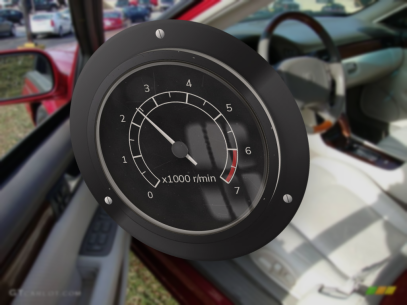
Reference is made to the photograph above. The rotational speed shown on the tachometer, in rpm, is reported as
2500 rpm
